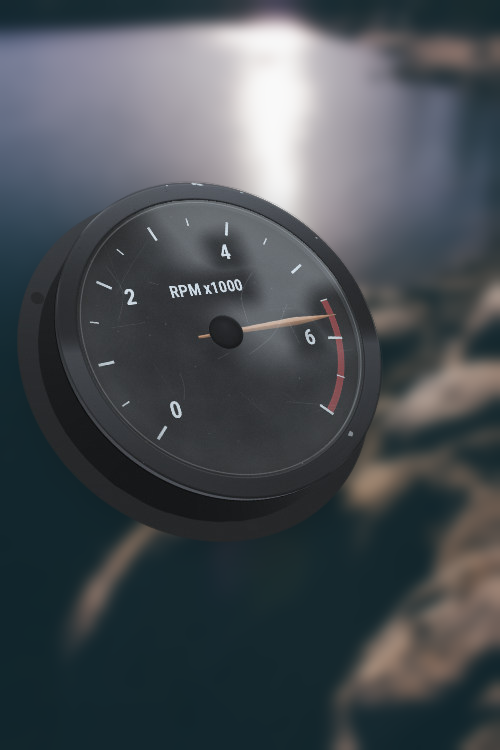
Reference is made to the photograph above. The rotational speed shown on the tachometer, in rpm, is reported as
5750 rpm
